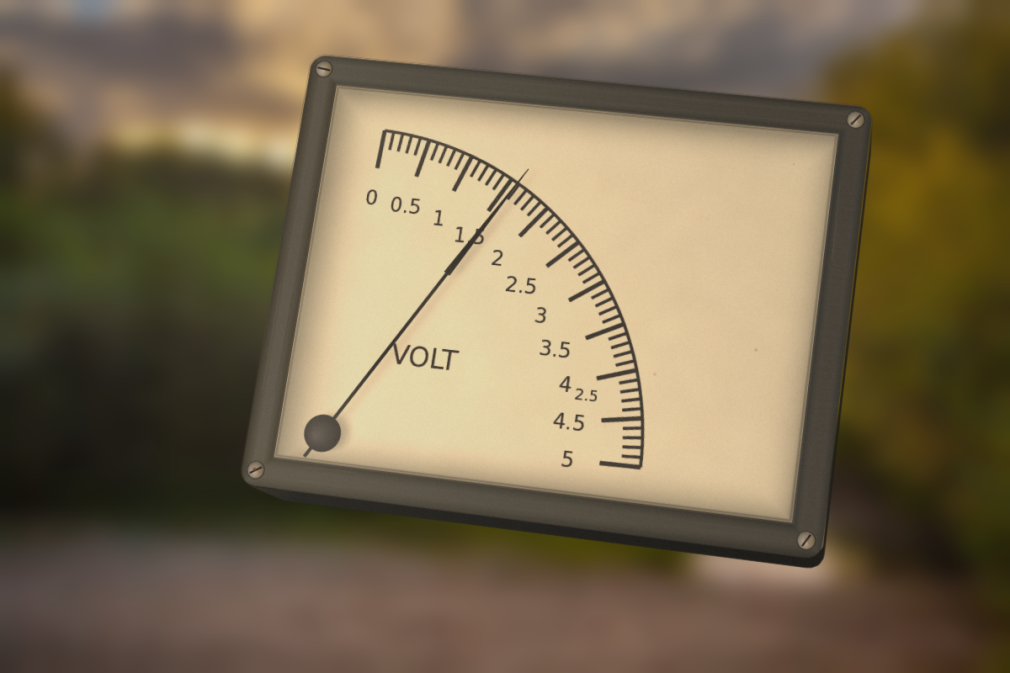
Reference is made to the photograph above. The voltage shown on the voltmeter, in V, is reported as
1.6 V
